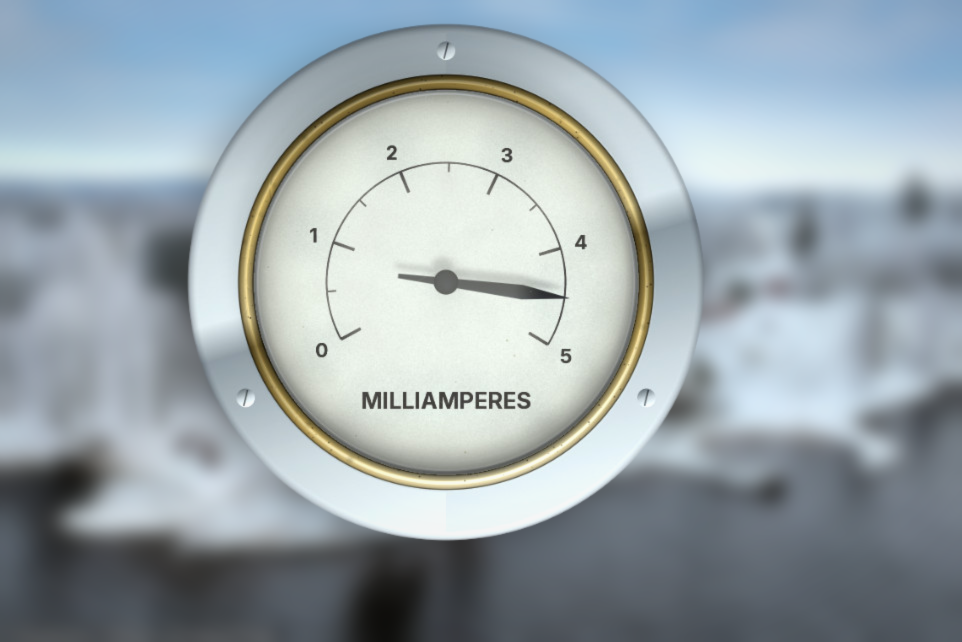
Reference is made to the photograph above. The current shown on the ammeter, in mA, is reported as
4.5 mA
